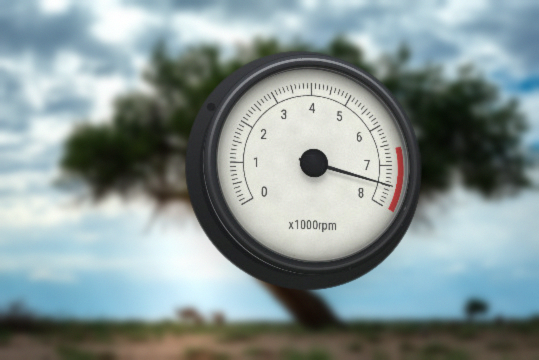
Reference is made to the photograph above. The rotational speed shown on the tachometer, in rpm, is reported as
7500 rpm
